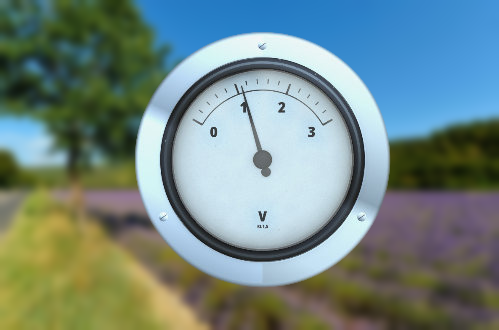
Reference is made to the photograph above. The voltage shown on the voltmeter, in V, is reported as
1.1 V
